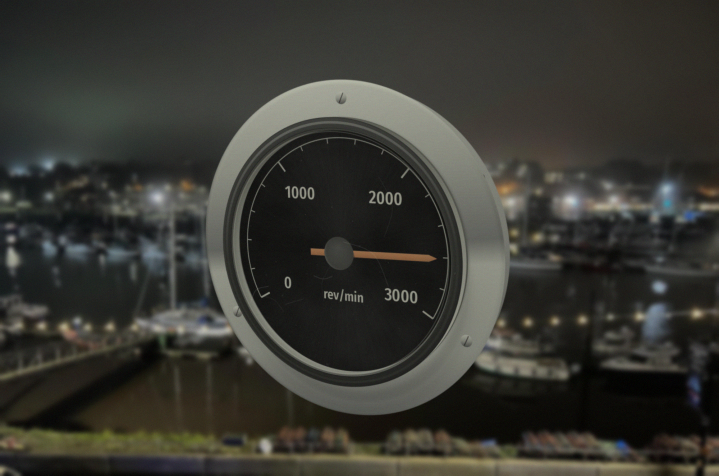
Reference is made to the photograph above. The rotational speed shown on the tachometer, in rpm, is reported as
2600 rpm
